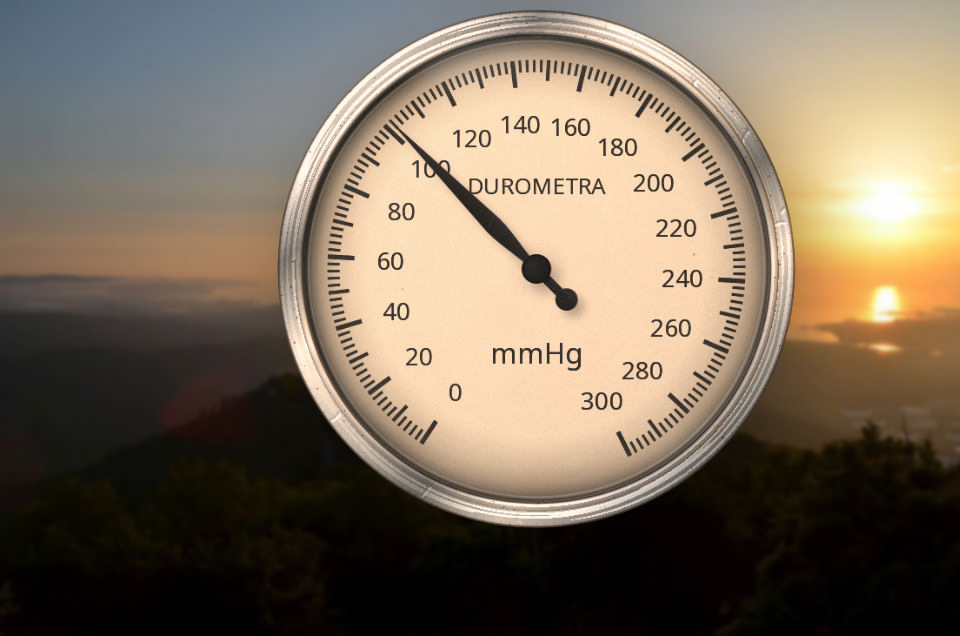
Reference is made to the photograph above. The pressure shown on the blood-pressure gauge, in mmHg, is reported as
102 mmHg
